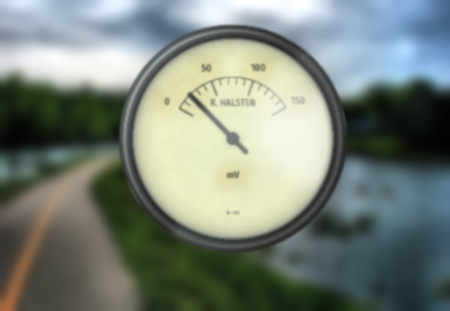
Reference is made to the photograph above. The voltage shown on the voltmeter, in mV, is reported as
20 mV
